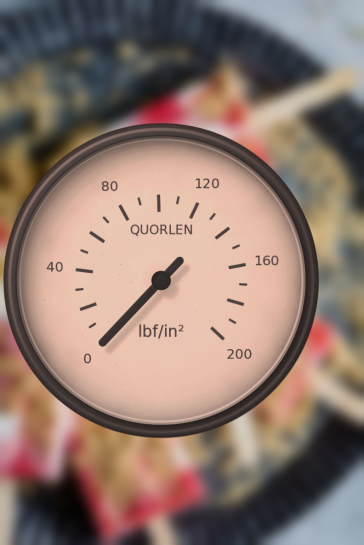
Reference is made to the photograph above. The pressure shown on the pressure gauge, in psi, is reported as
0 psi
